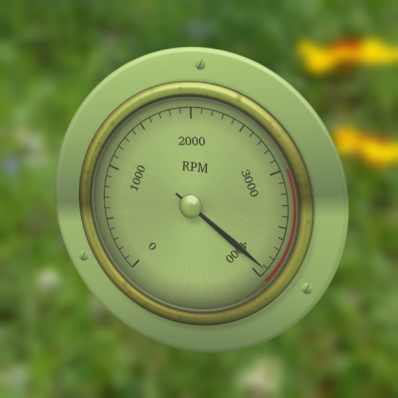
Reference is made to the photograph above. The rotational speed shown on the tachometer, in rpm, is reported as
3900 rpm
